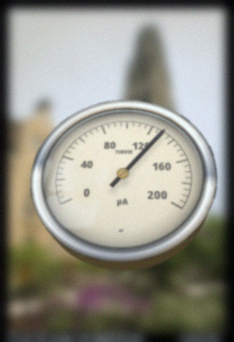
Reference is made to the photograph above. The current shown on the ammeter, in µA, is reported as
130 µA
